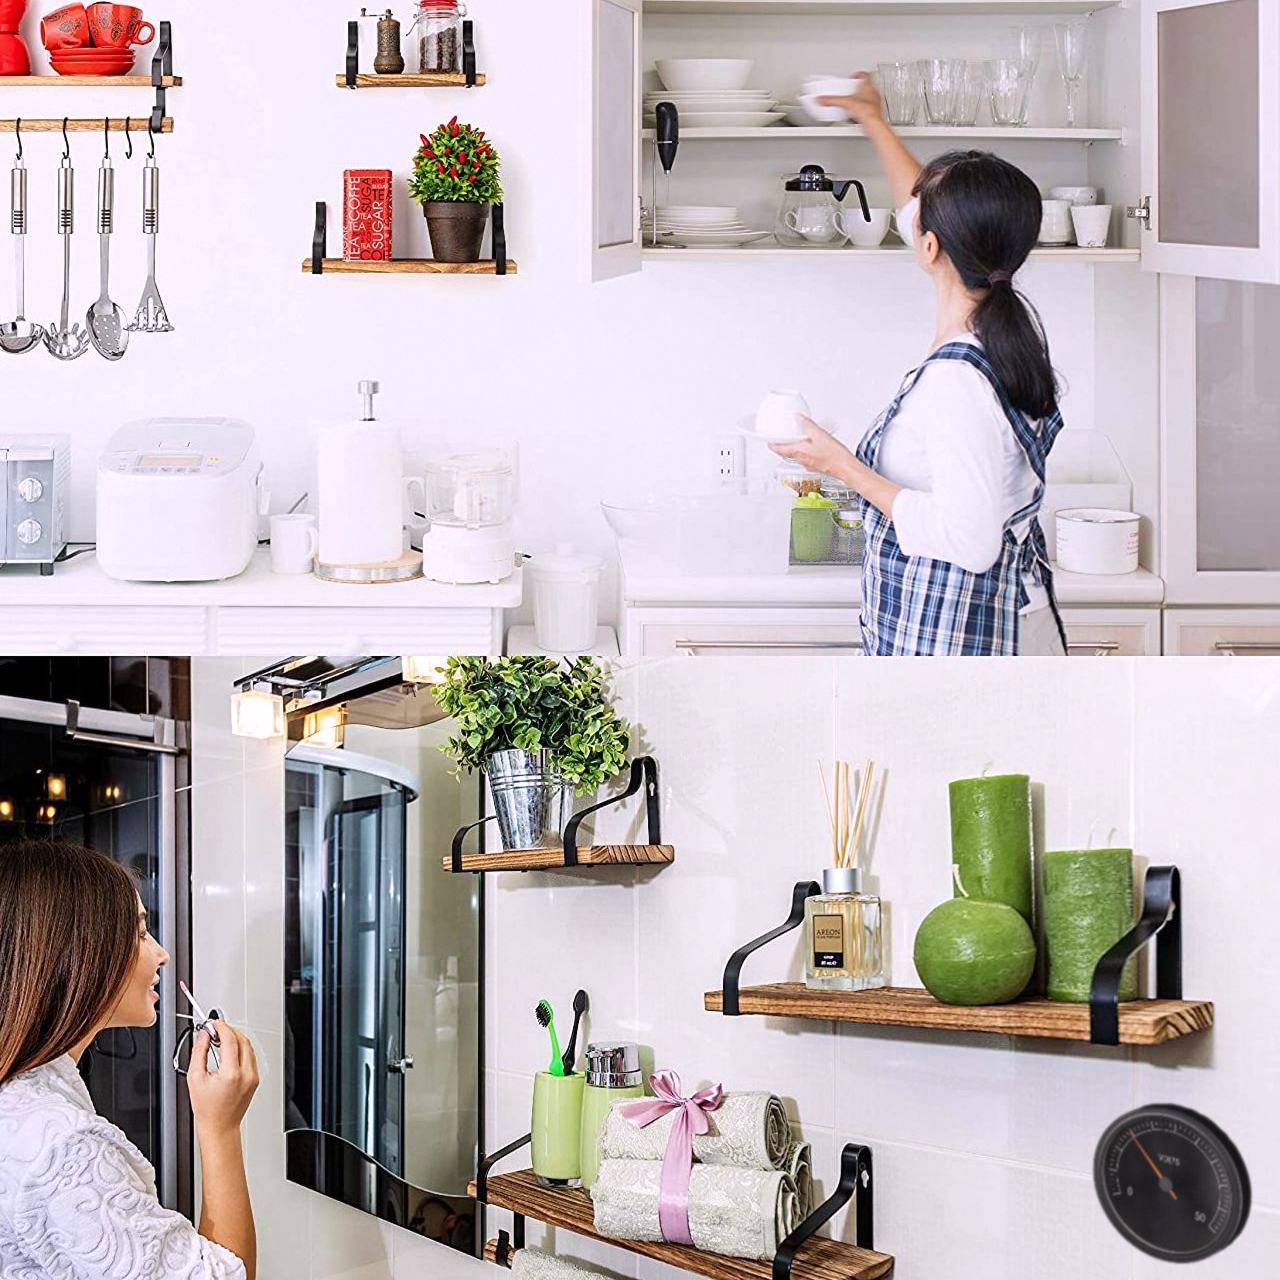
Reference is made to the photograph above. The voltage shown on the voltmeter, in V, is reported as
15 V
